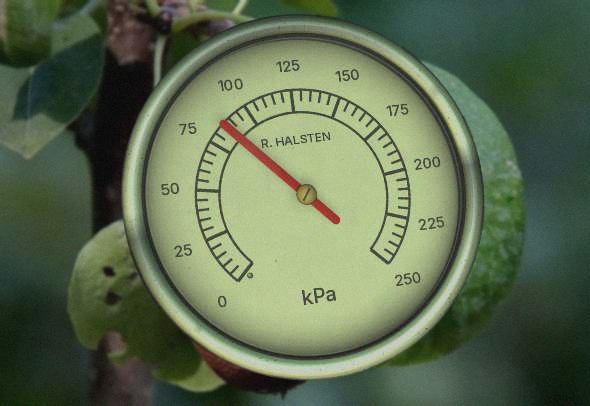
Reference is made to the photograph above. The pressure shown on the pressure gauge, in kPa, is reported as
85 kPa
